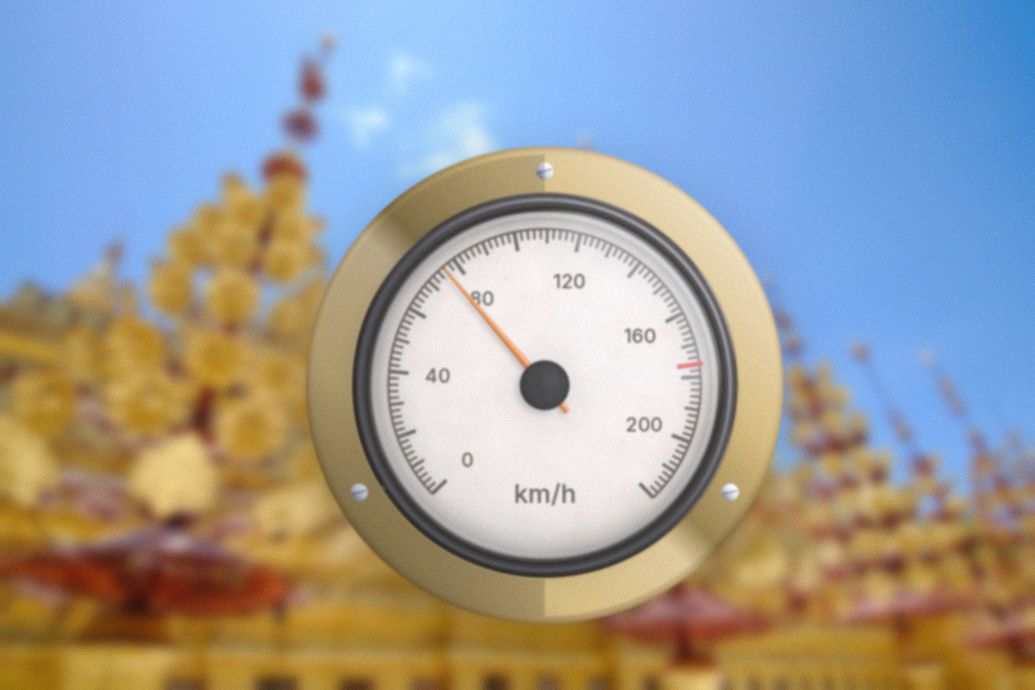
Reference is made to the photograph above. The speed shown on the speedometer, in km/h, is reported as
76 km/h
